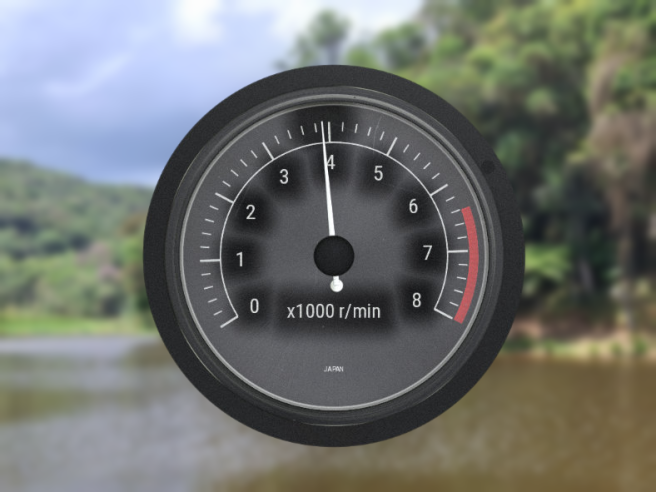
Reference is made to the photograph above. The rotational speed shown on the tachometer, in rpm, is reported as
3900 rpm
